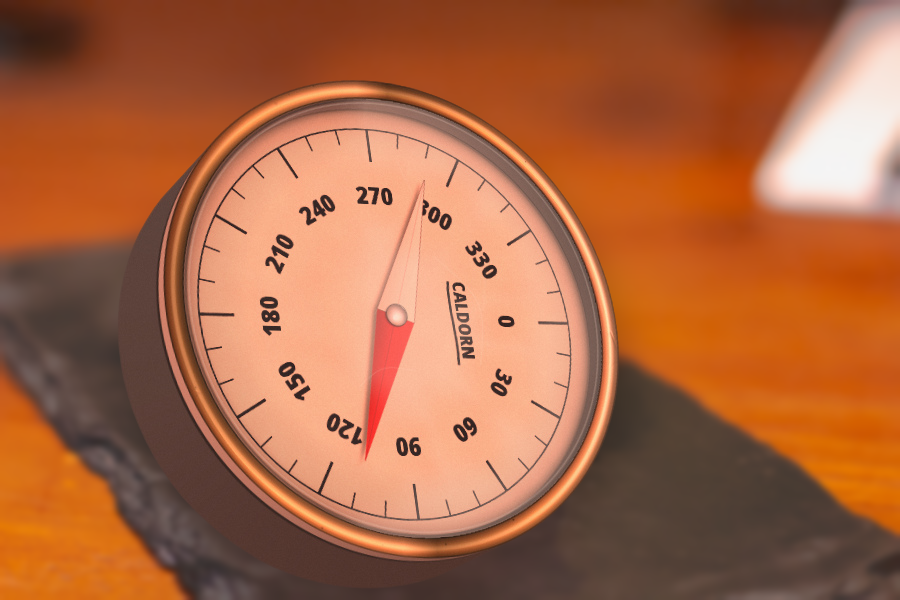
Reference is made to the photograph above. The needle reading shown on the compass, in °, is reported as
110 °
